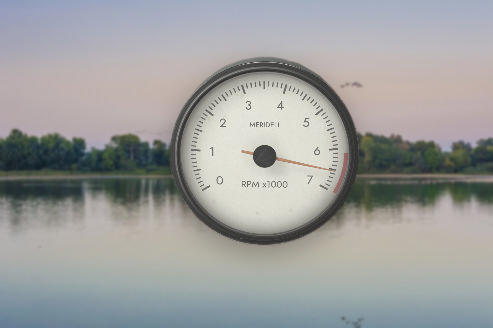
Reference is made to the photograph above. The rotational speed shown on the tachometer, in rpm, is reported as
6500 rpm
